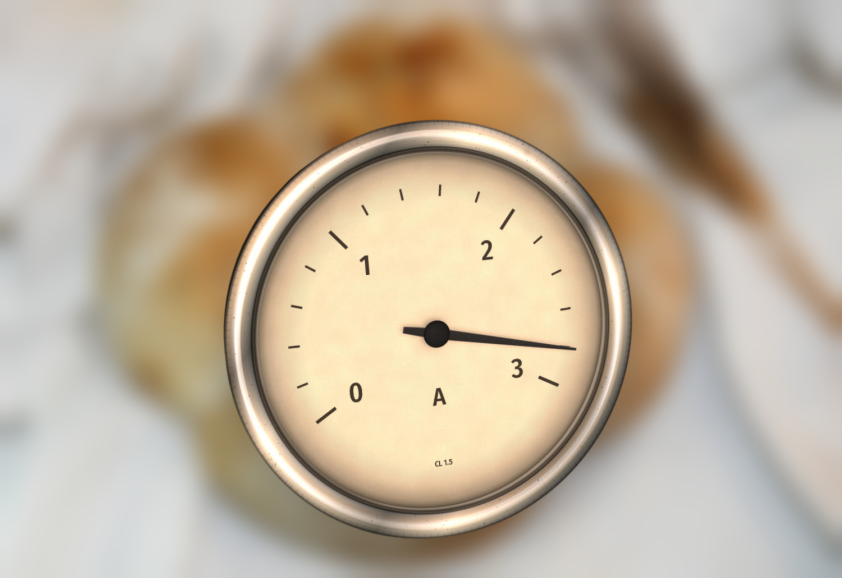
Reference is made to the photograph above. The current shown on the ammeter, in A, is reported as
2.8 A
